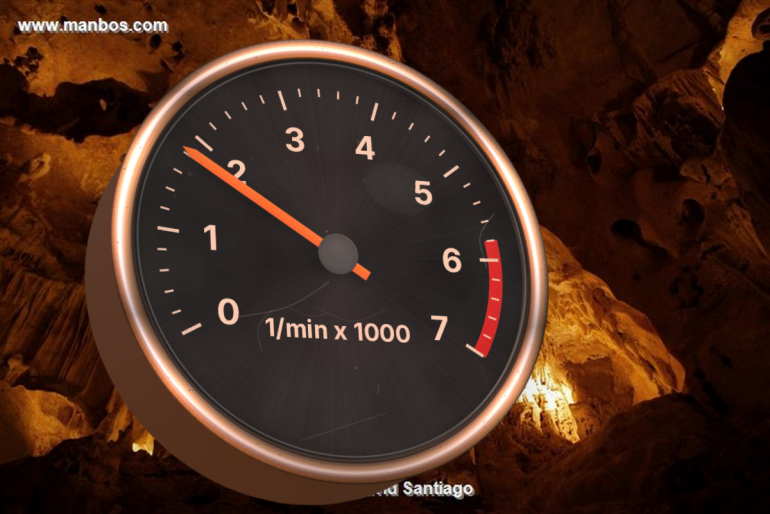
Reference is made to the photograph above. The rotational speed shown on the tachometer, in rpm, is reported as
1800 rpm
